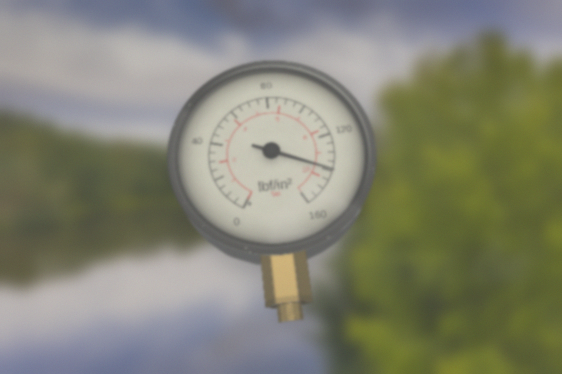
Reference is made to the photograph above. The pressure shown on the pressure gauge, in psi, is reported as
140 psi
